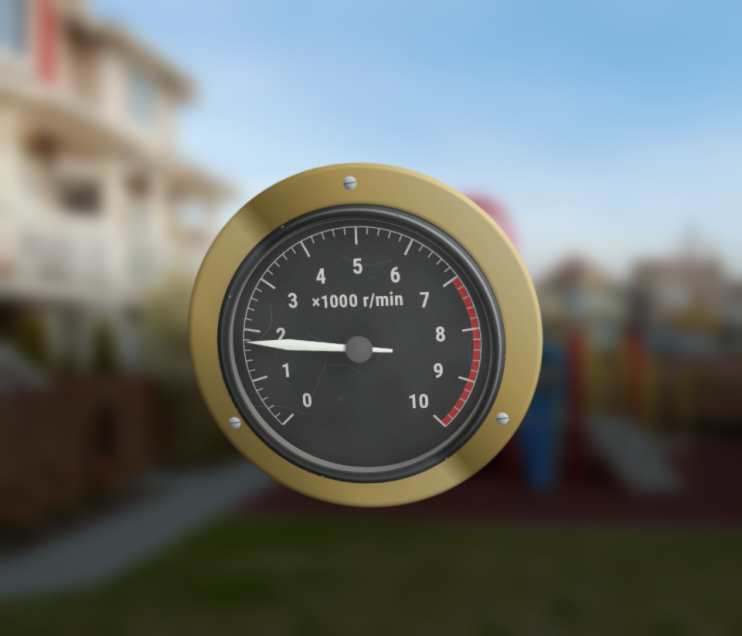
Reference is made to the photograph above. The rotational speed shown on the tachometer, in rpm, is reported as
1800 rpm
